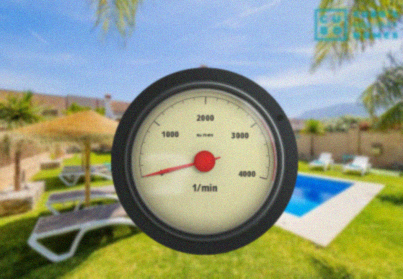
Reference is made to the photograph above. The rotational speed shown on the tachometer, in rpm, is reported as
0 rpm
